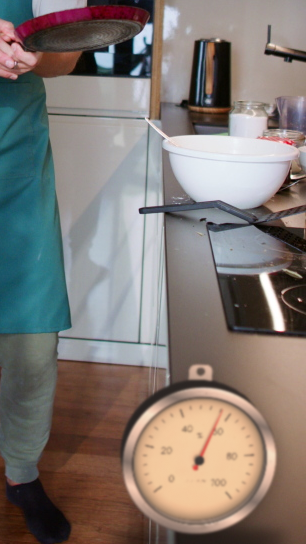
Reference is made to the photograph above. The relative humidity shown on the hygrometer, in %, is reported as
56 %
